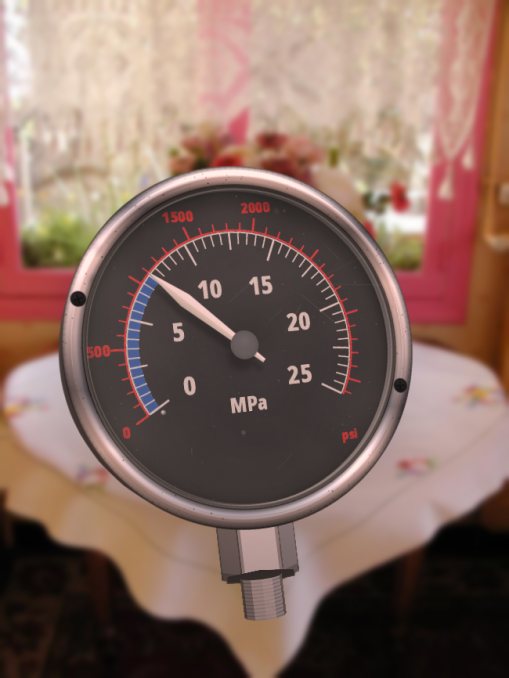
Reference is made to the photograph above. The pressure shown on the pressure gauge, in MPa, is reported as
7.5 MPa
